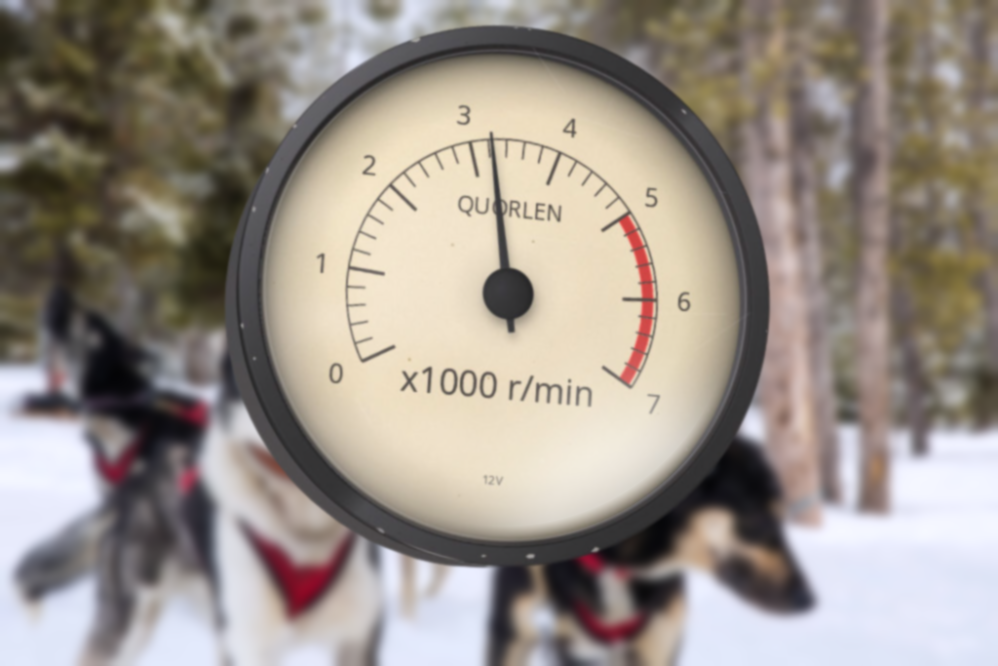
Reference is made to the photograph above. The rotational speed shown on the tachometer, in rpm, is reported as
3200 rpm
